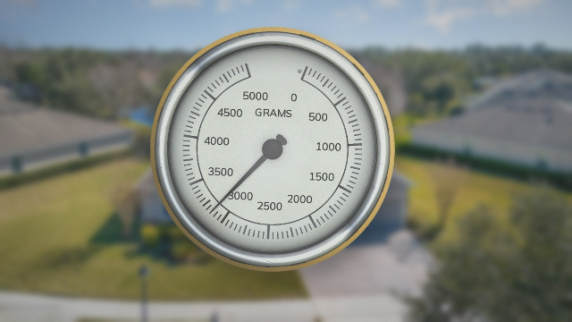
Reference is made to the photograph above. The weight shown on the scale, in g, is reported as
3150 g
